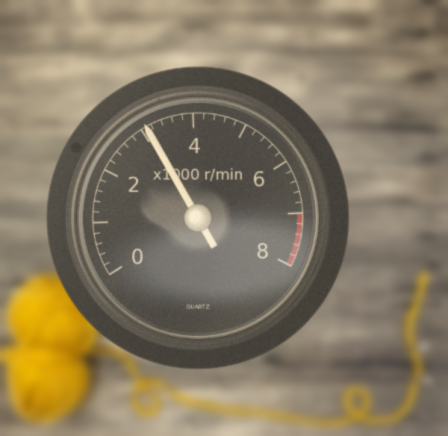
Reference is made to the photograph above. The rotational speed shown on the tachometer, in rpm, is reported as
3100 rpm
